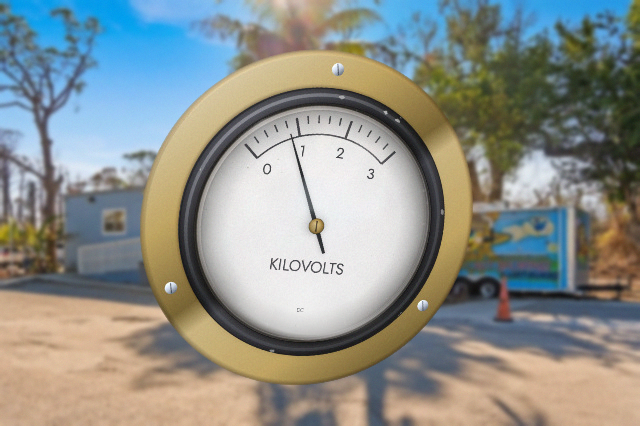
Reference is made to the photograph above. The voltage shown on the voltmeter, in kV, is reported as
0.8 kV
